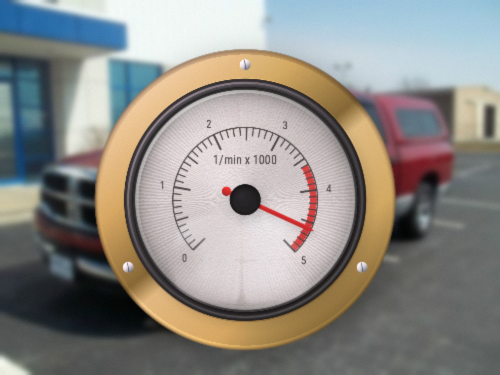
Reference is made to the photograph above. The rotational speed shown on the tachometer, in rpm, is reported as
4600 rpm
